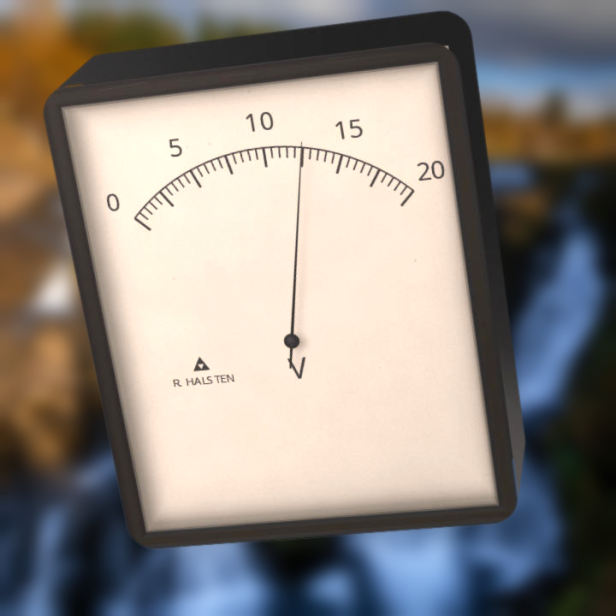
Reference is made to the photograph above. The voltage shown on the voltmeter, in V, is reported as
12.5 V
